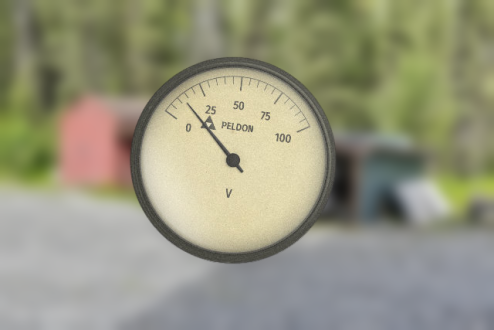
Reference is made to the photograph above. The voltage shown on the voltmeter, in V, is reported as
12.5 V
